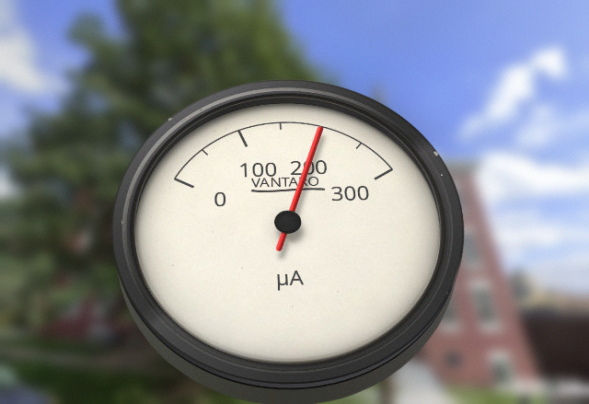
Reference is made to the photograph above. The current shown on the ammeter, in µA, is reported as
200 µA
